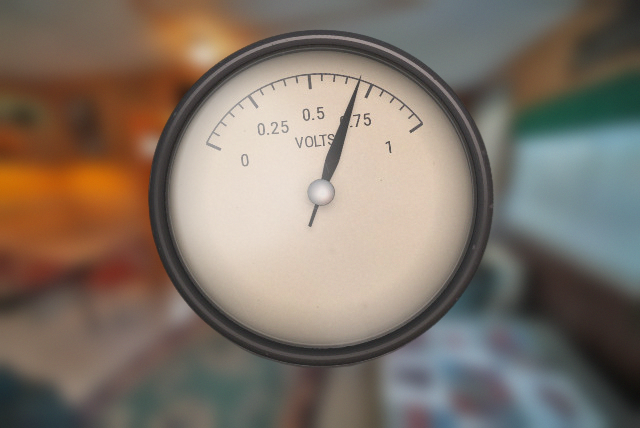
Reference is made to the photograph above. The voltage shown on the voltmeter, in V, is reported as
0.7 V
